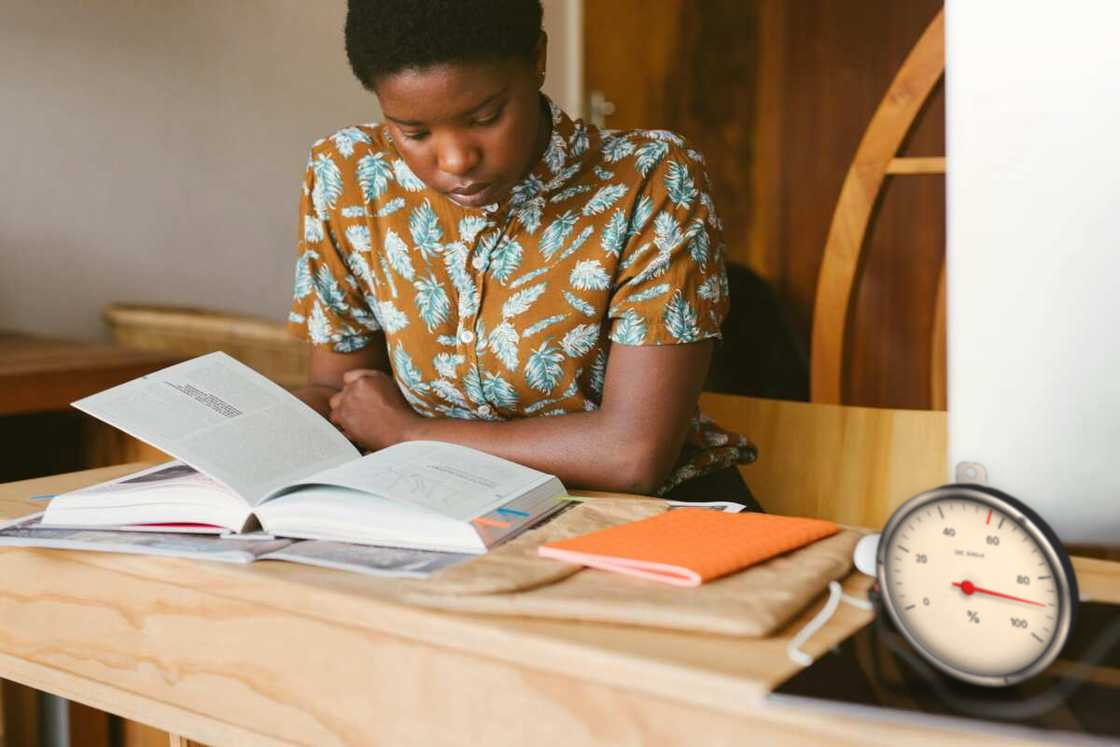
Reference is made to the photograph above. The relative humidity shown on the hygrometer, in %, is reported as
88 %
